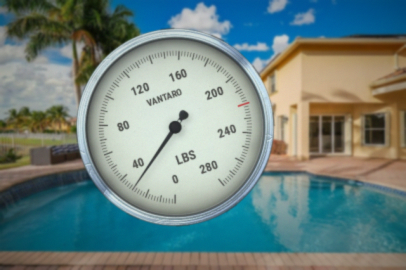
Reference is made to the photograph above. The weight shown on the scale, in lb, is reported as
30 lb
